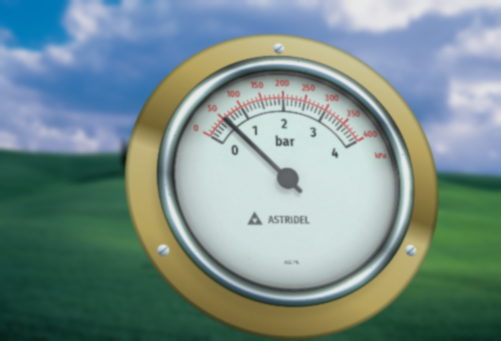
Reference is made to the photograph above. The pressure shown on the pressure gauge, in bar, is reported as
0.5 bar
